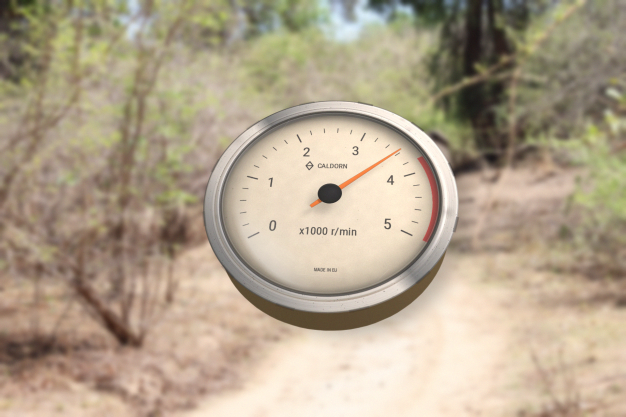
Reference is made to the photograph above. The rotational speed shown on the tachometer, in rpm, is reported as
3600 rpm
